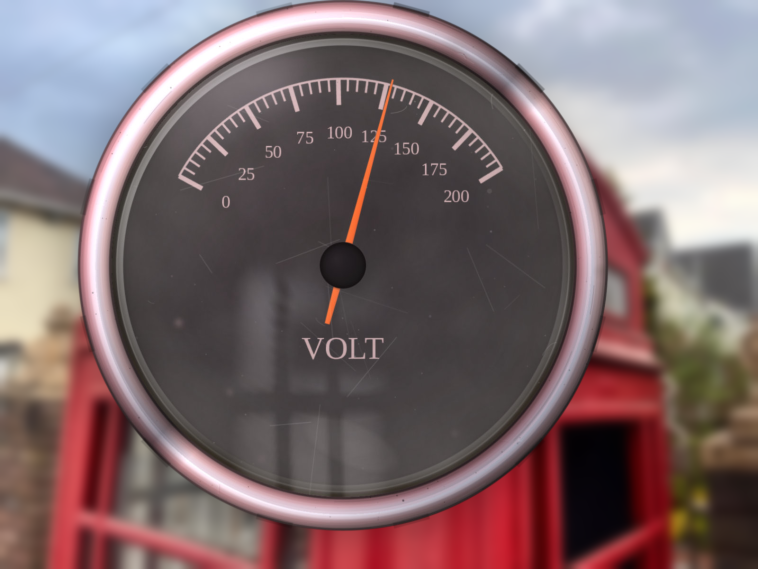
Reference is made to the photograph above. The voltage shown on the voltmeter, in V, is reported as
127.5 V
